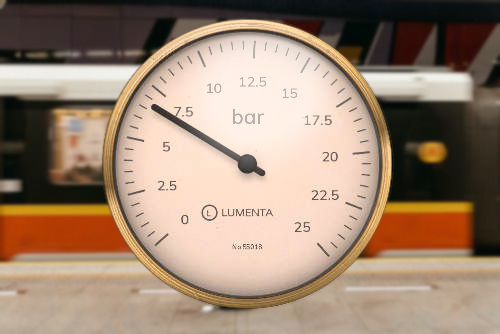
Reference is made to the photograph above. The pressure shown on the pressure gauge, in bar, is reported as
6.75 bar
